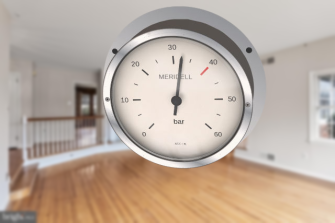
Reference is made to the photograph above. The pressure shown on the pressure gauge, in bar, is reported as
32.5 bar
